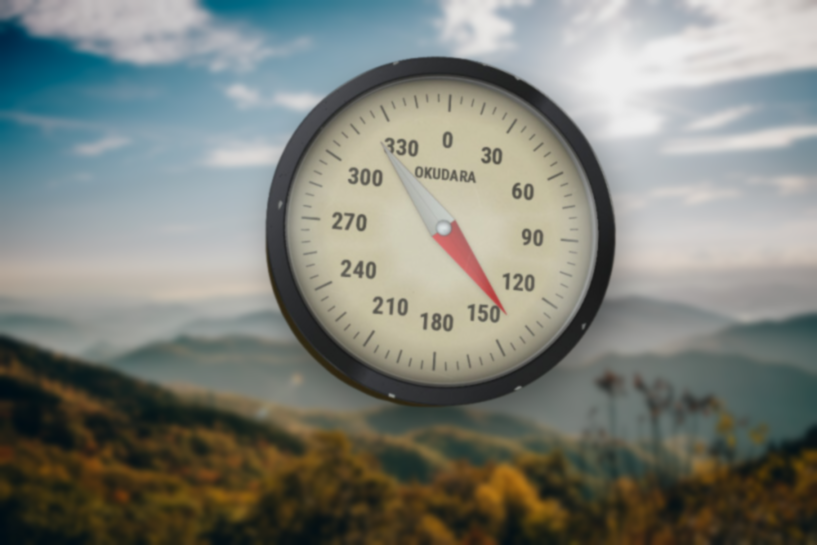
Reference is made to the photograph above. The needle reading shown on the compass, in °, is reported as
140 °
